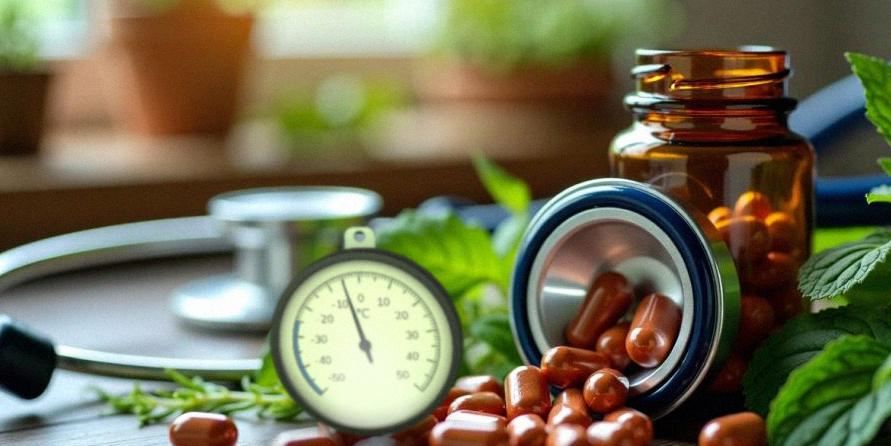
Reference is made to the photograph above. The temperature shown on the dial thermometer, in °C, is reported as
-5 °C
